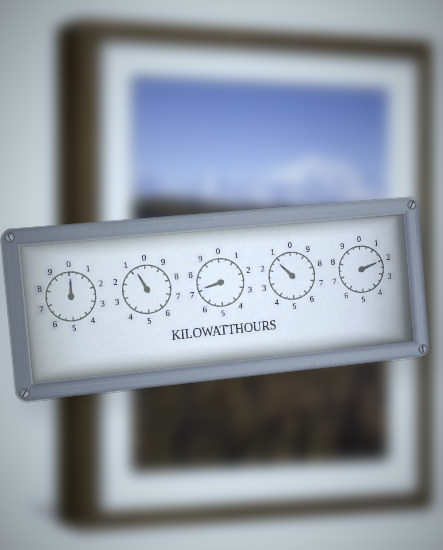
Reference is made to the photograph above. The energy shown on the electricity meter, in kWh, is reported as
712 kWh
